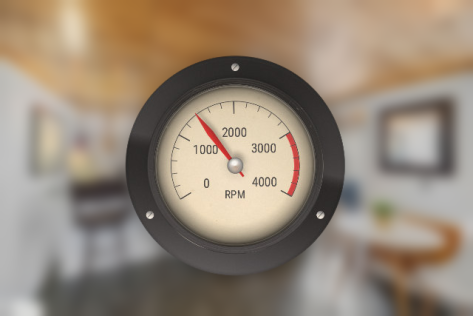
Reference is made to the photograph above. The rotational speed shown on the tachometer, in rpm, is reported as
1400 rpm
